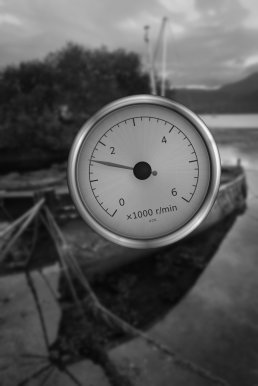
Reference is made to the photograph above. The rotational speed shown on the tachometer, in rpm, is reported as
1500 rpm
